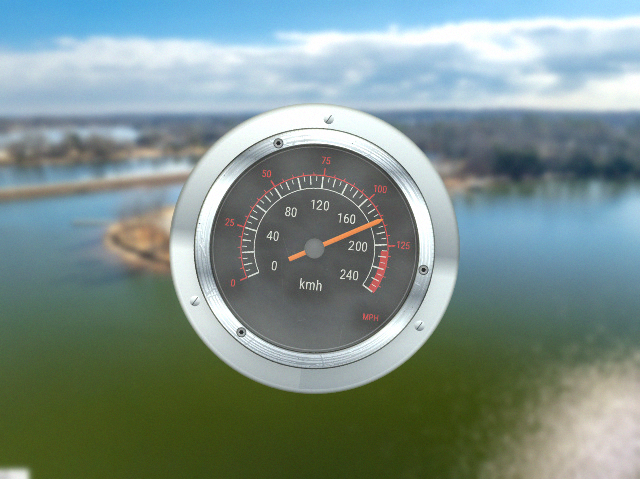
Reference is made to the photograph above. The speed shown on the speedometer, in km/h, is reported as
180 km/h
